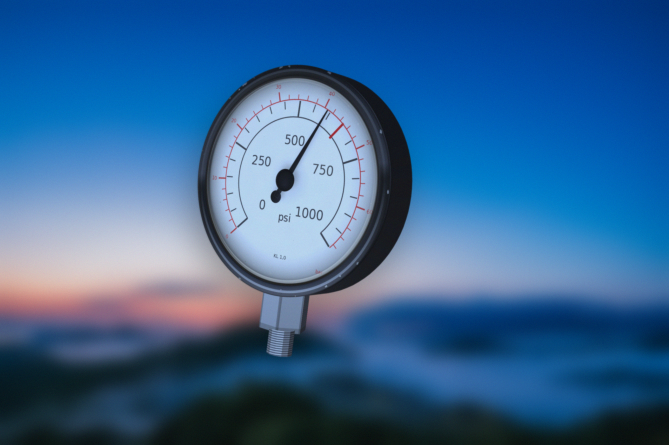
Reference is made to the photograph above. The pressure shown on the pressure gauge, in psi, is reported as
600 psi
